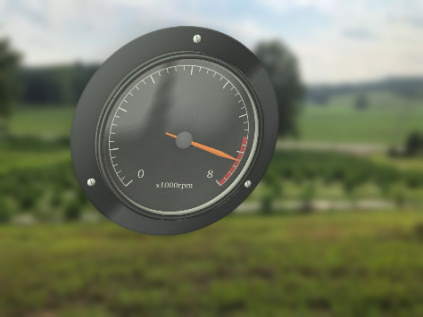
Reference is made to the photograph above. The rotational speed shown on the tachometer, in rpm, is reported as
7200 rpm
